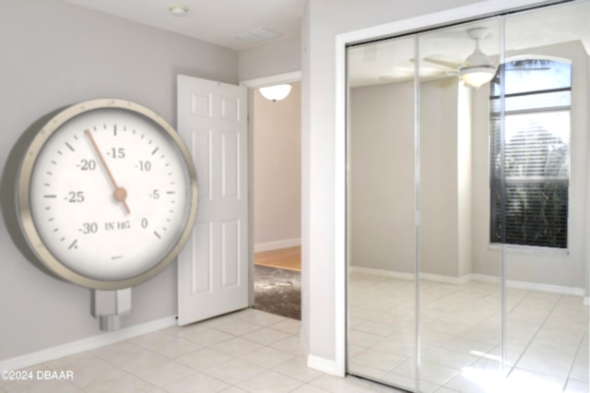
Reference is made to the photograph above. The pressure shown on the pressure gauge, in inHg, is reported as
-18 inHg
